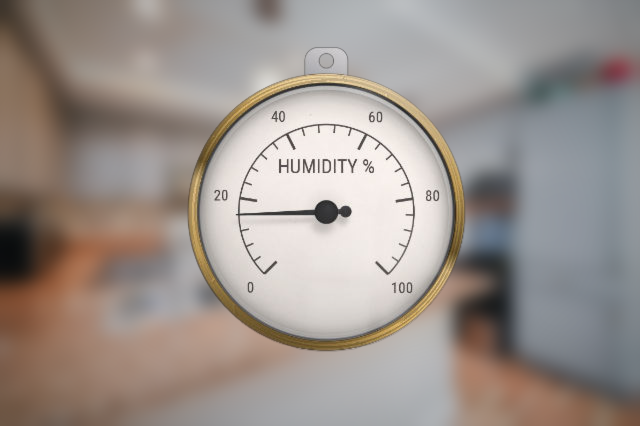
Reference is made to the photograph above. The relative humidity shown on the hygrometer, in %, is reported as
16 %
